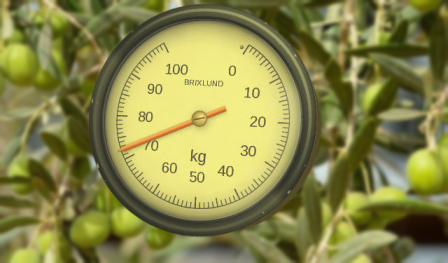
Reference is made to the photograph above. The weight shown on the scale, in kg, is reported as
72 kg
